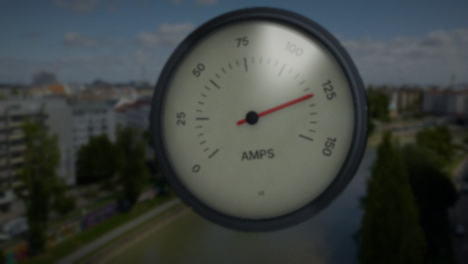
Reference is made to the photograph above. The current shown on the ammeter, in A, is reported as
125 A
